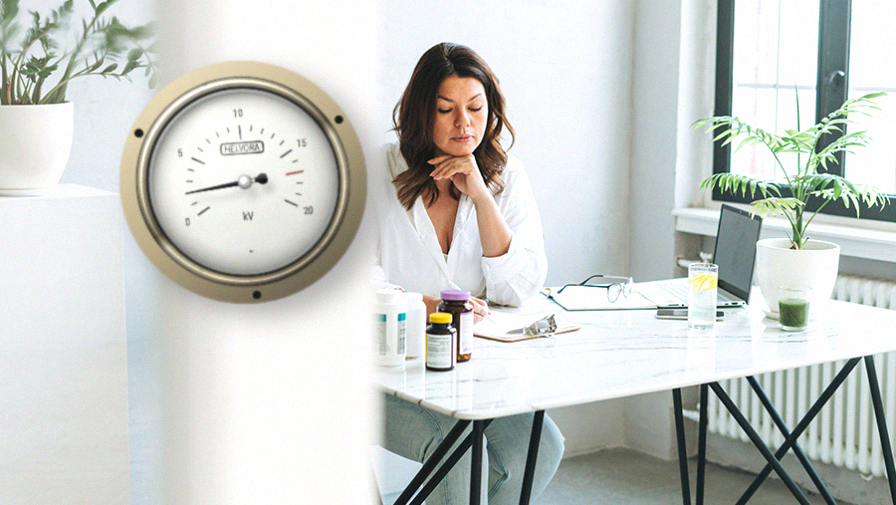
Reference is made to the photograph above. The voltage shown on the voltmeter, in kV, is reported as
2 kV
